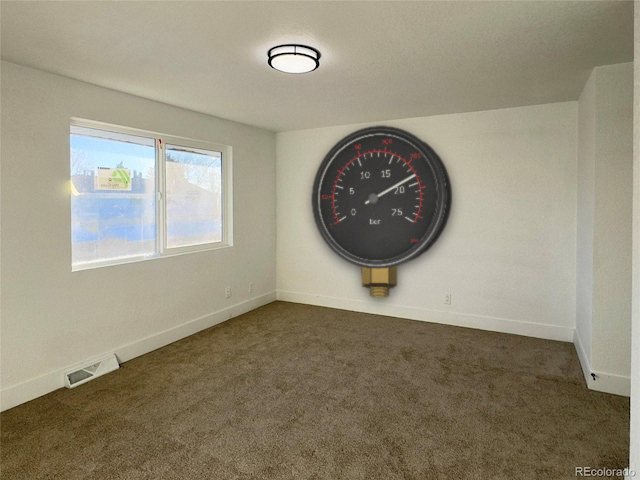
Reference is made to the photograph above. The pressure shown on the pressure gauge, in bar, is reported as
19 bar
